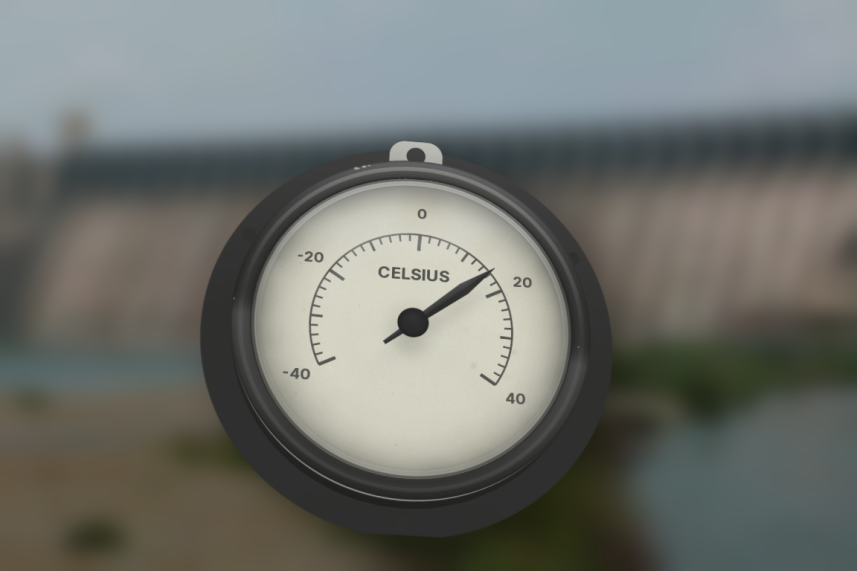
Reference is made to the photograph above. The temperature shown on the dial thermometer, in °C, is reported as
16 °C
